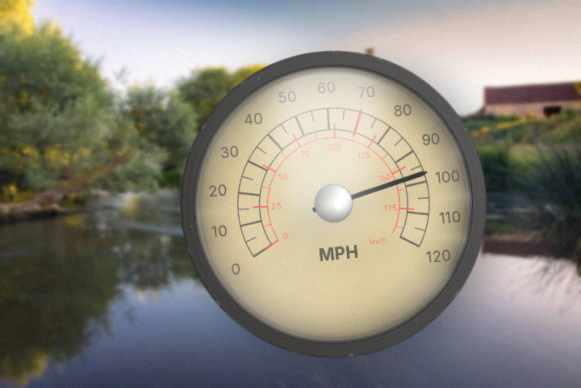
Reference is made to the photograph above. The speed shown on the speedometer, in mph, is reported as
97.5 mph
